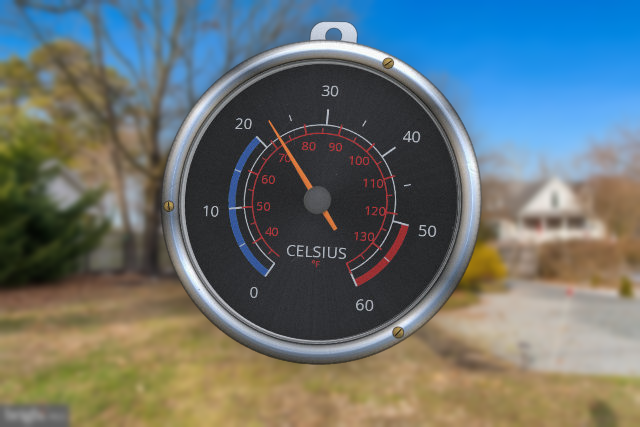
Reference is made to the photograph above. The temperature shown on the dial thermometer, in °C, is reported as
22.5 °C
